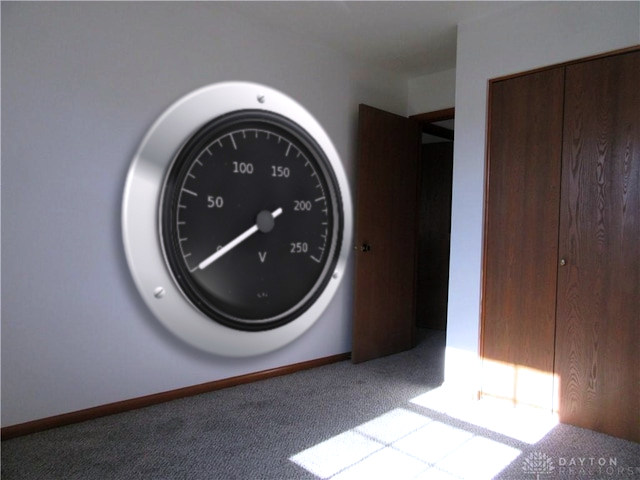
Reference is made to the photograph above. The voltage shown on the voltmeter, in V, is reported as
0 V
